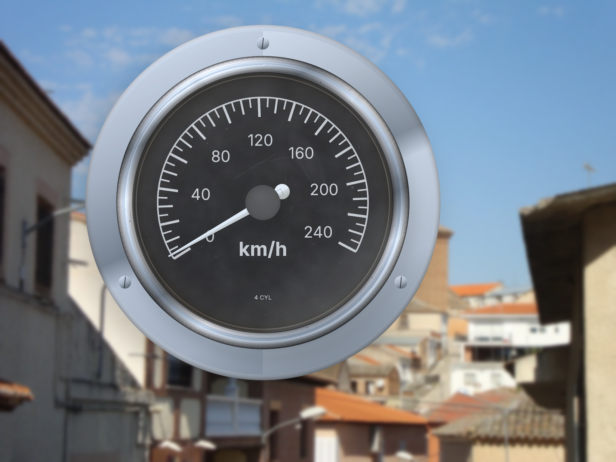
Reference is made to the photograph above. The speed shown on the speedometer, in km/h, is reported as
2.5 km/h
